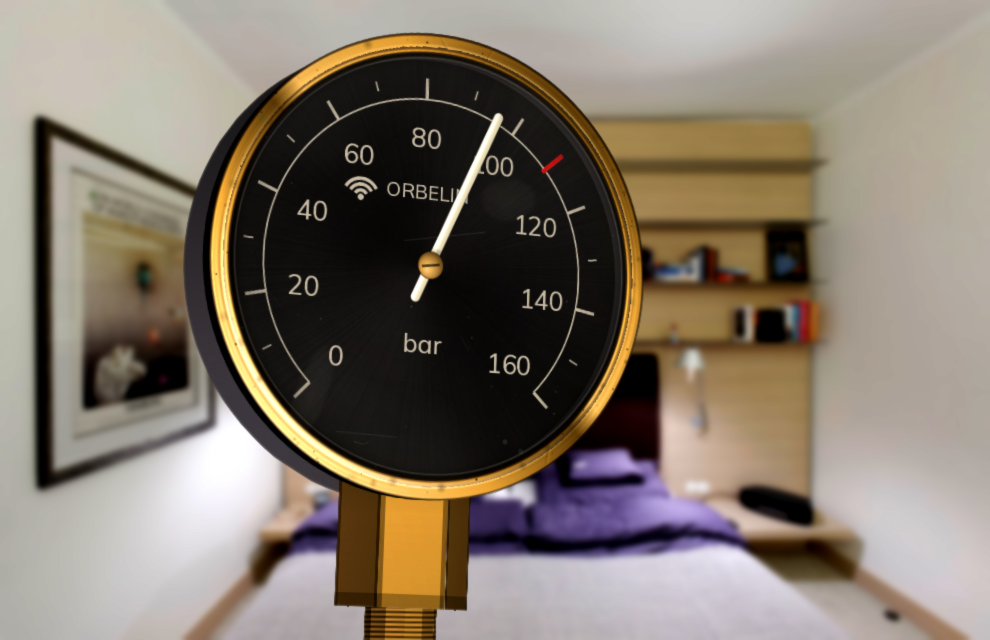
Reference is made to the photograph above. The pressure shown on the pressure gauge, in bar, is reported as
95 bar
